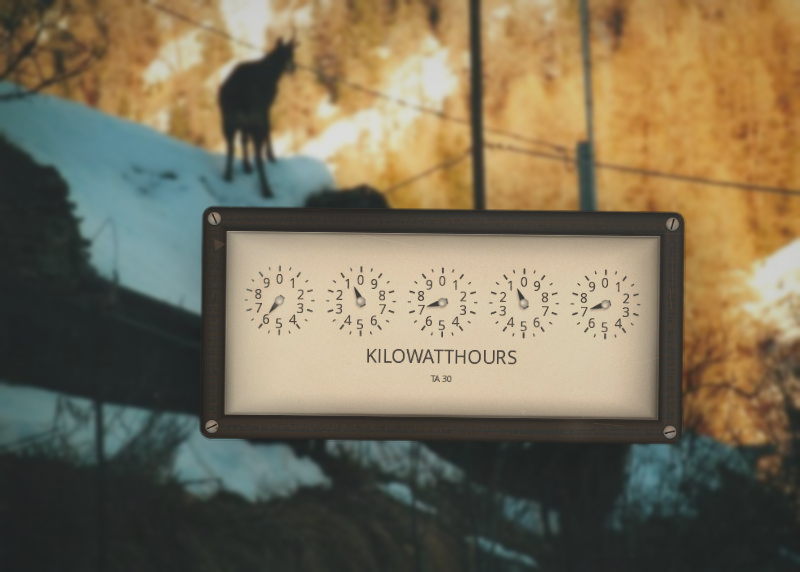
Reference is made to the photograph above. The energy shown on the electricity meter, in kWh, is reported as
60707 kWh
